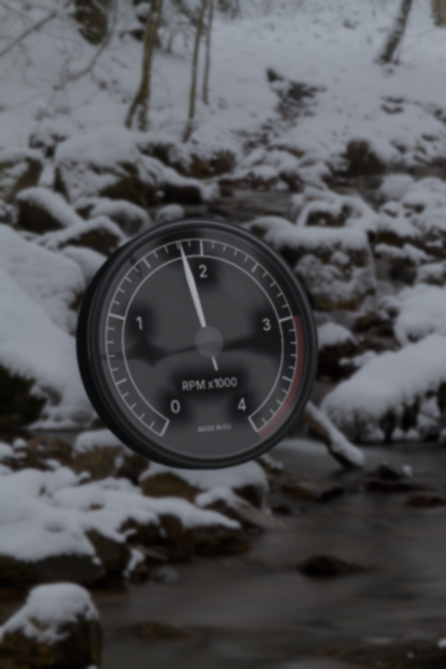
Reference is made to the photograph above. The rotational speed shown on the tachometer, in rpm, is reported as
1800 rpm
